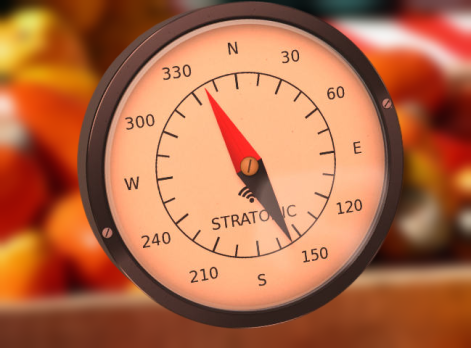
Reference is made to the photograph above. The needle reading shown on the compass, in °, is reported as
337.5 °
